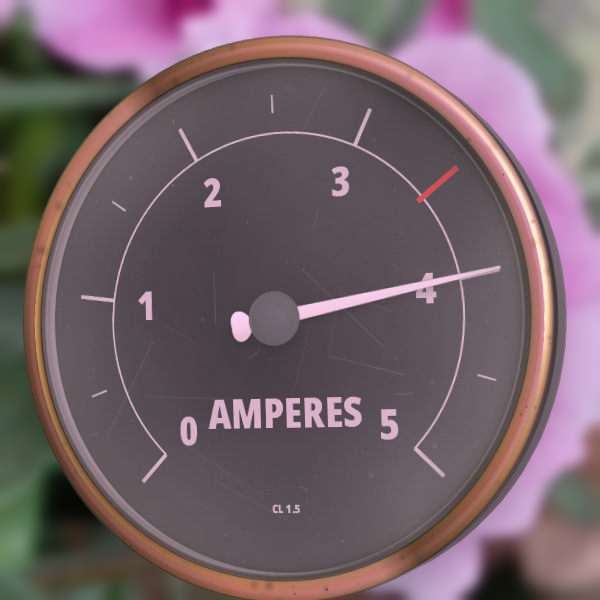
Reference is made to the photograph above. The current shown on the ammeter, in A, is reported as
4 A
